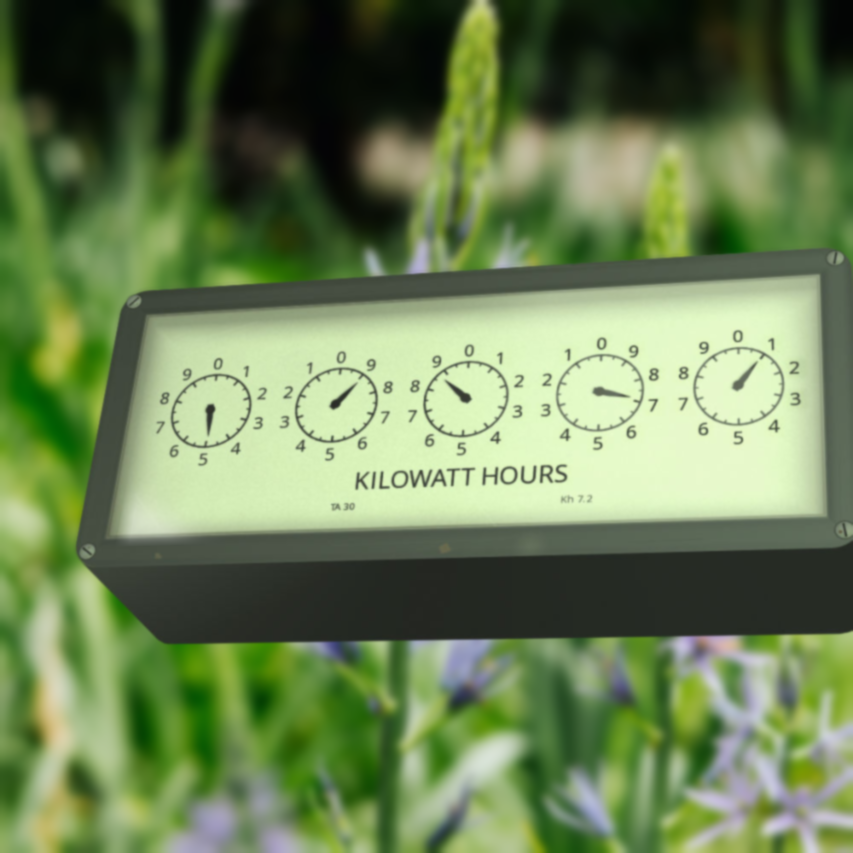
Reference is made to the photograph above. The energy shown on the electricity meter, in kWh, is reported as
48871 kWh
